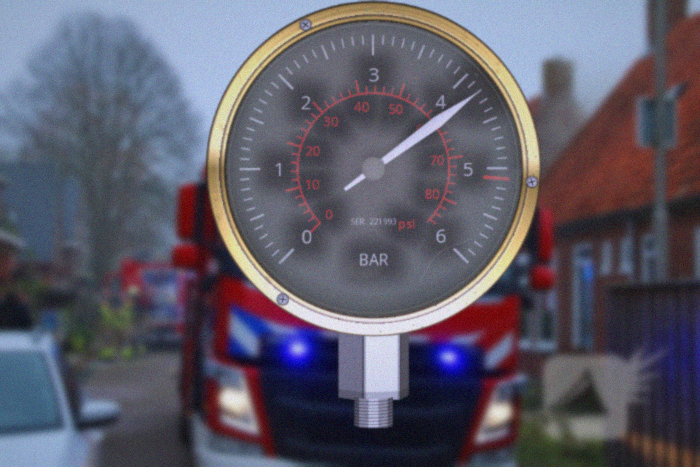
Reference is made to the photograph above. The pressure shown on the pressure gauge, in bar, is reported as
4.2 bar
